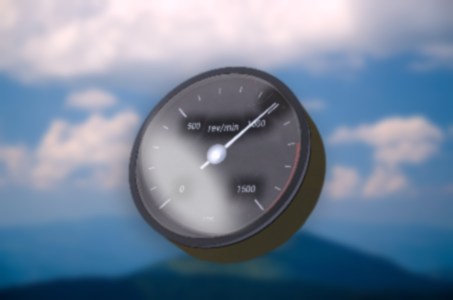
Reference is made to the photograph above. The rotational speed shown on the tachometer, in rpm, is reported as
1000 rpm
